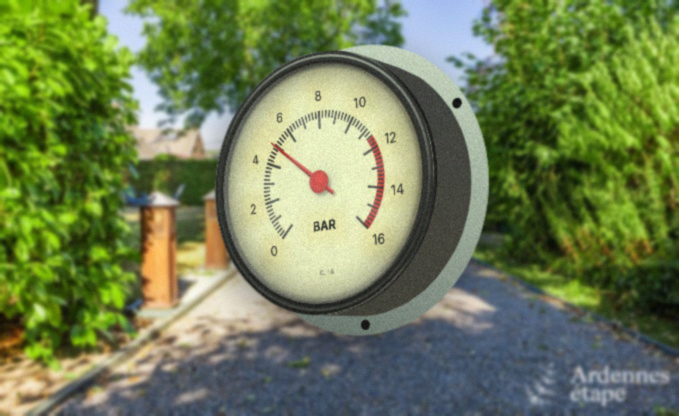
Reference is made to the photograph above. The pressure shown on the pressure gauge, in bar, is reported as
5 bar
